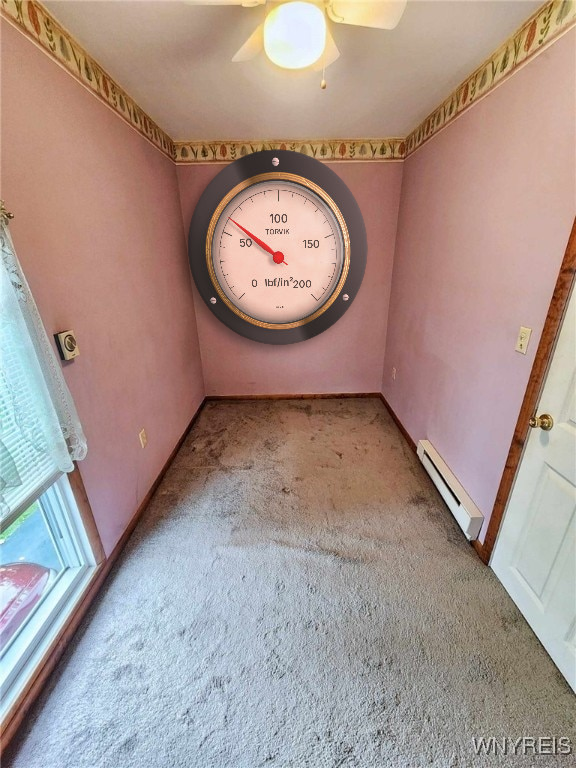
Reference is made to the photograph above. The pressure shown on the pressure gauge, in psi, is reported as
60 psi
